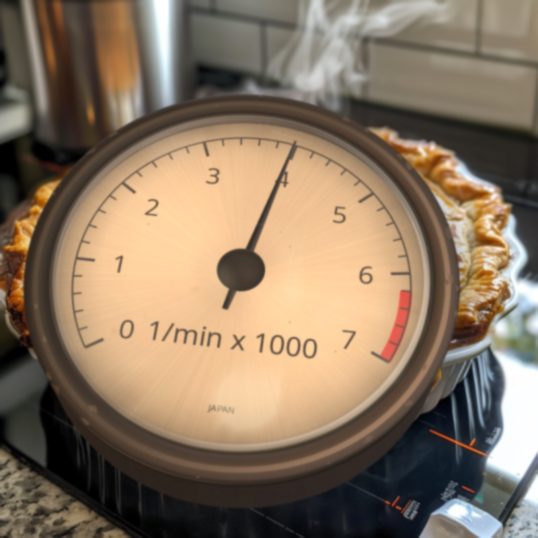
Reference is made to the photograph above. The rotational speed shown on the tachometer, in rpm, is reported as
4000 rpm
